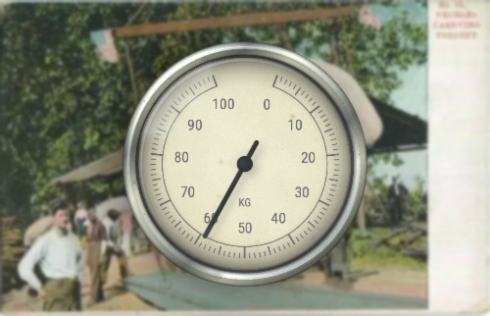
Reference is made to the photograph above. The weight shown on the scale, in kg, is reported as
59 kg
